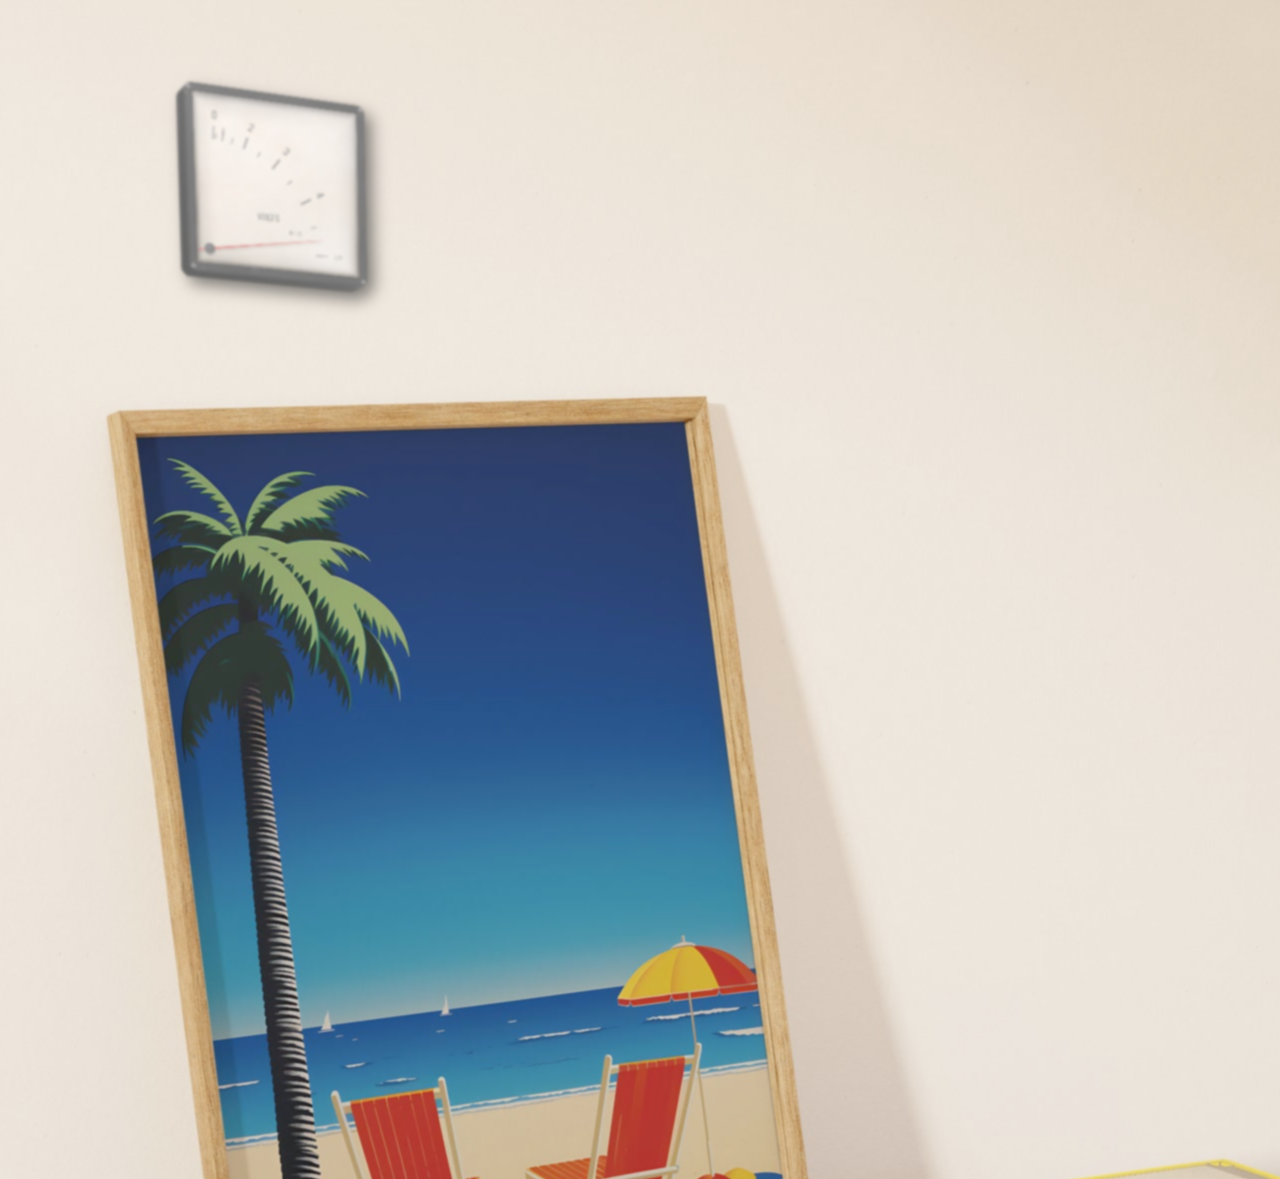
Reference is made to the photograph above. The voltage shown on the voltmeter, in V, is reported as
4.75 V
